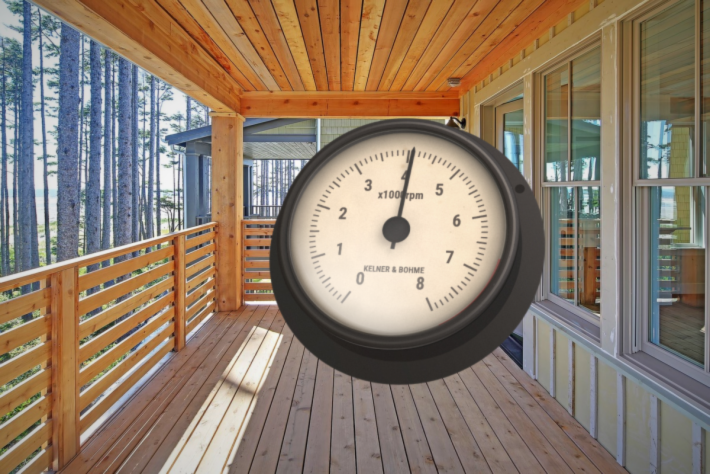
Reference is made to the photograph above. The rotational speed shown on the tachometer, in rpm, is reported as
4100 rpm
